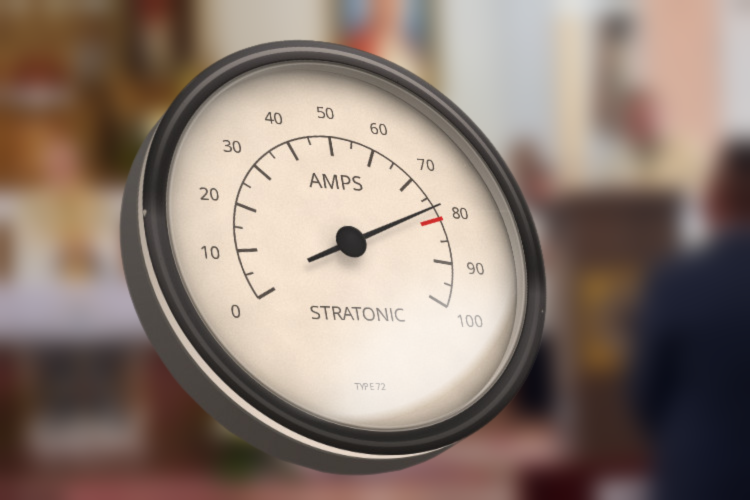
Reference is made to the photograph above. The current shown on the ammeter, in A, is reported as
77.5 A
